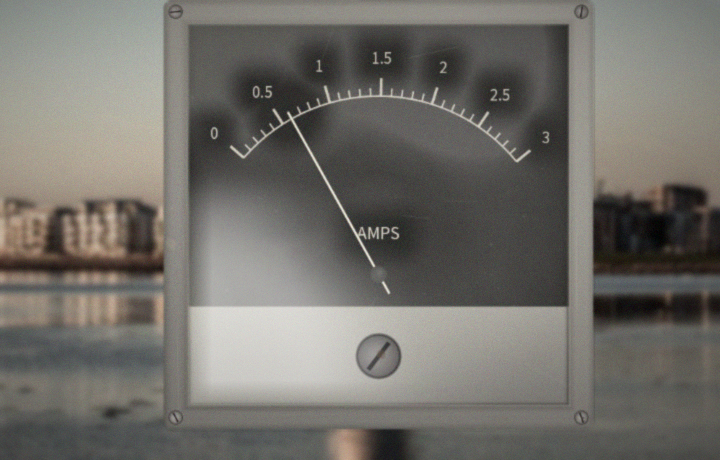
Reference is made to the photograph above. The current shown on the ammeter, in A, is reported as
0.6 A
